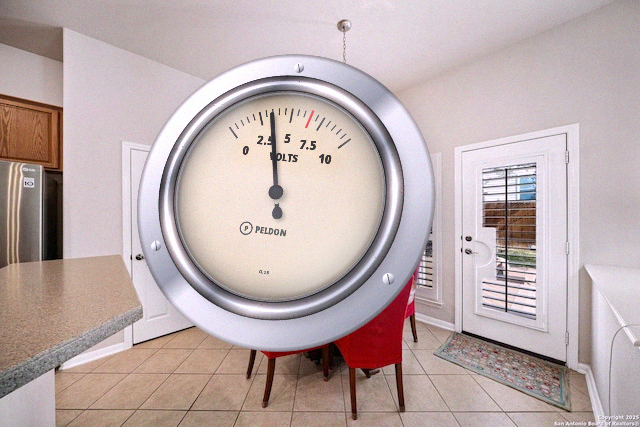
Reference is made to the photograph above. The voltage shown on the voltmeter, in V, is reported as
3.5 V
